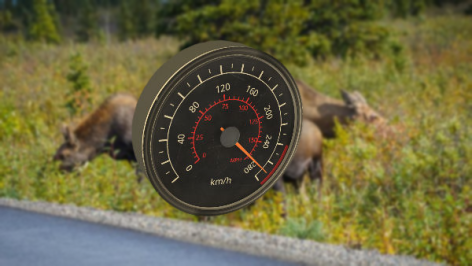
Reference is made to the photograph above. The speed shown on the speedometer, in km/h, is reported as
270 km/h
